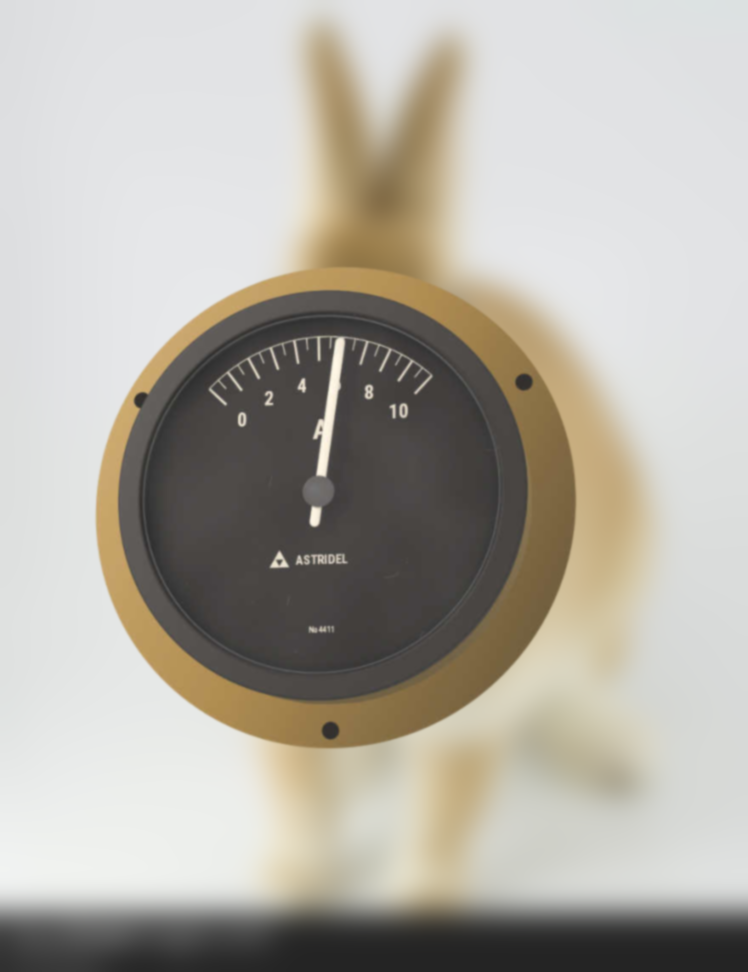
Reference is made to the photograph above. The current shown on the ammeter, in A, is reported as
6 A
